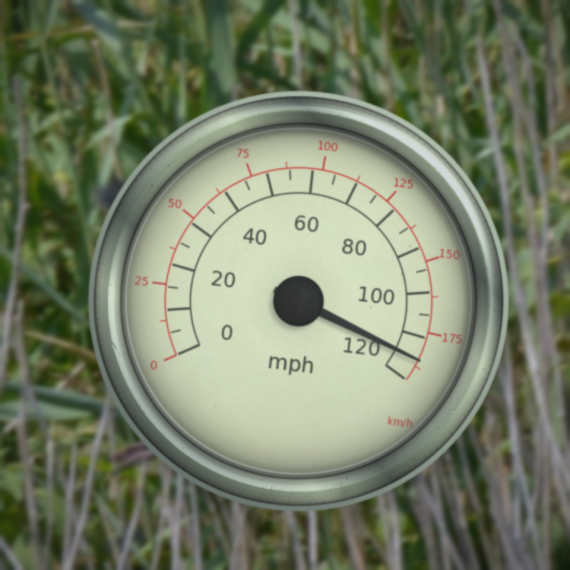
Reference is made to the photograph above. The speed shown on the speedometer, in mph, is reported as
115 mph
